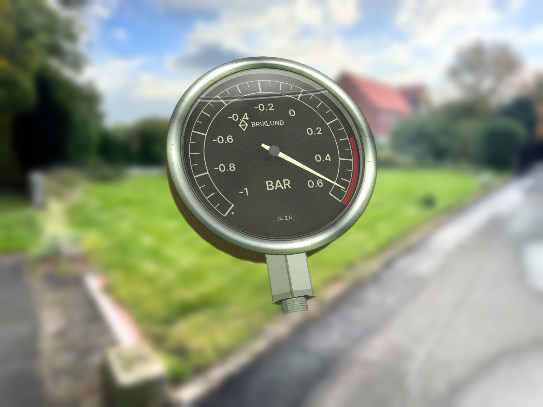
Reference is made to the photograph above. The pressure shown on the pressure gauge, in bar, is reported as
0.55 bar
